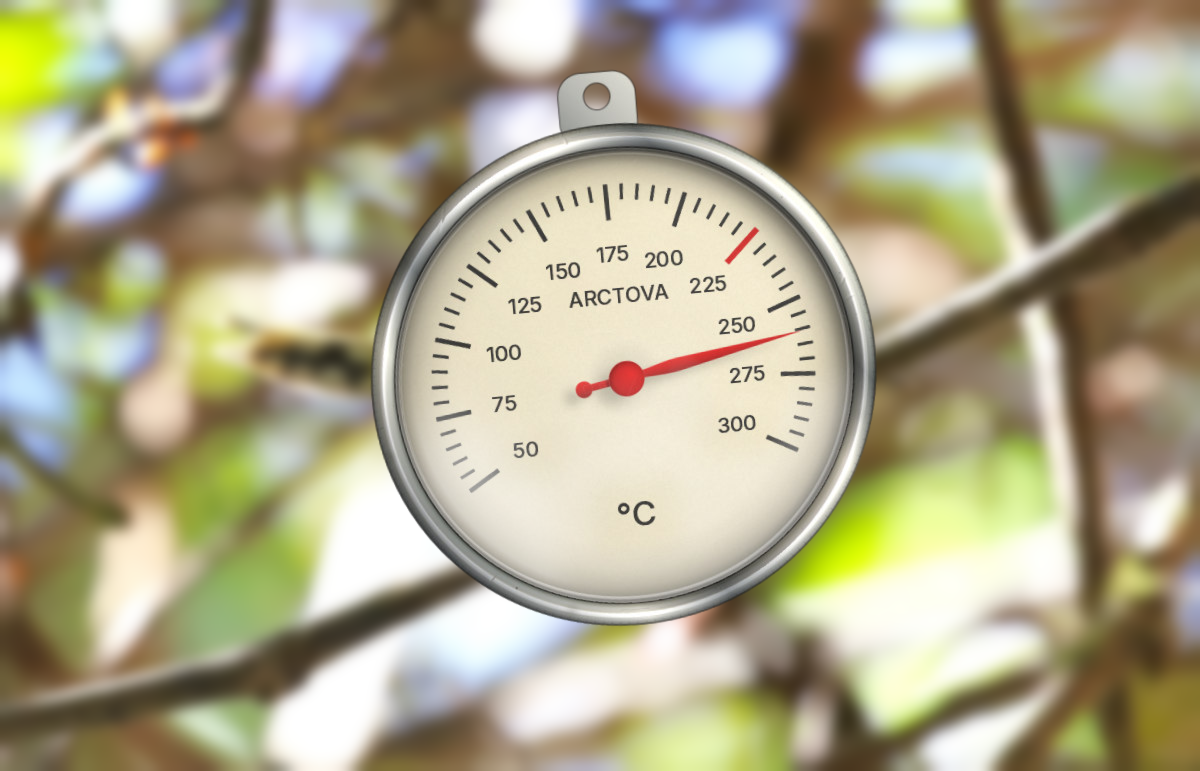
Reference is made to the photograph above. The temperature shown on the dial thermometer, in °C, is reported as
260 °C
